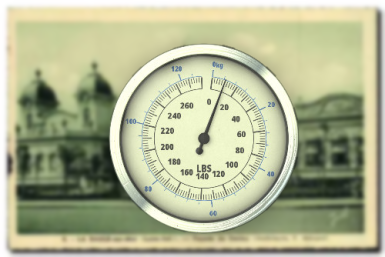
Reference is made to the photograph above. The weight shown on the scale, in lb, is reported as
10 lb
